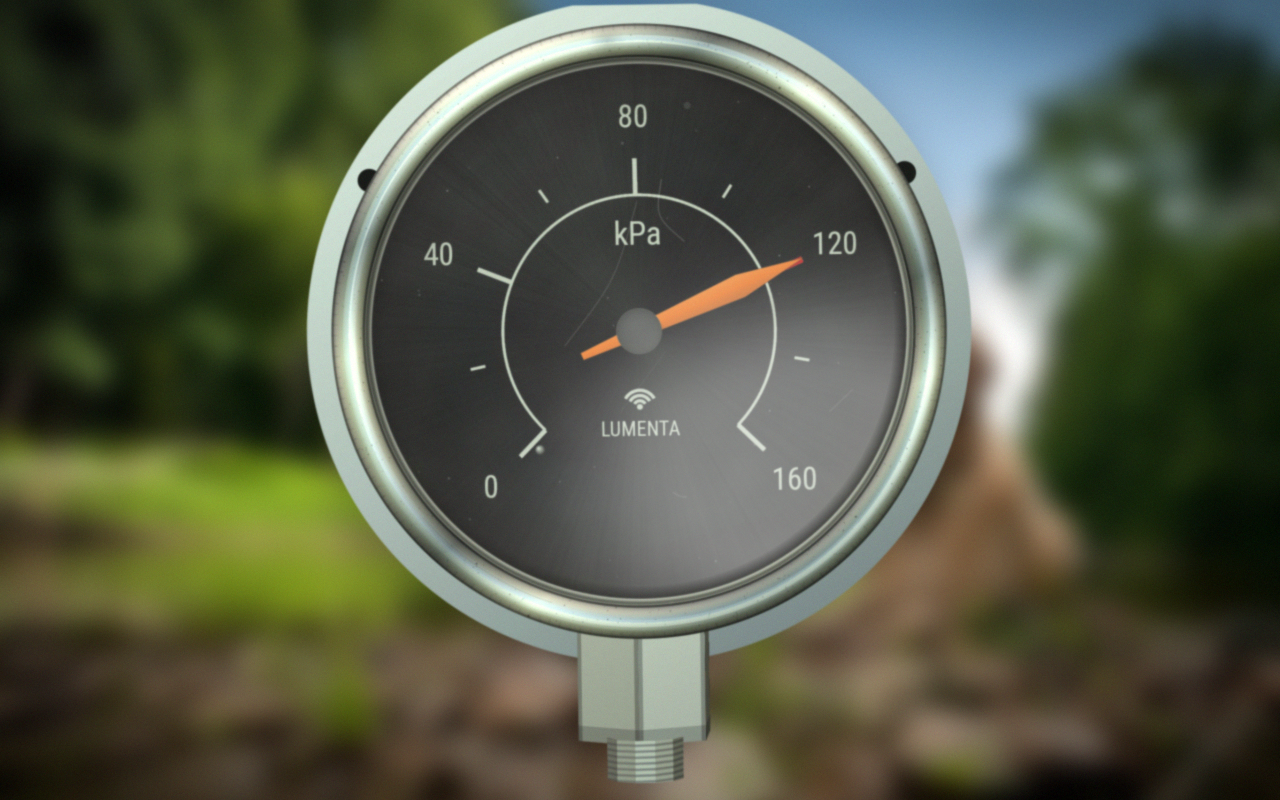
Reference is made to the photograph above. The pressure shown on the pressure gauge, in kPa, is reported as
120 kPa
